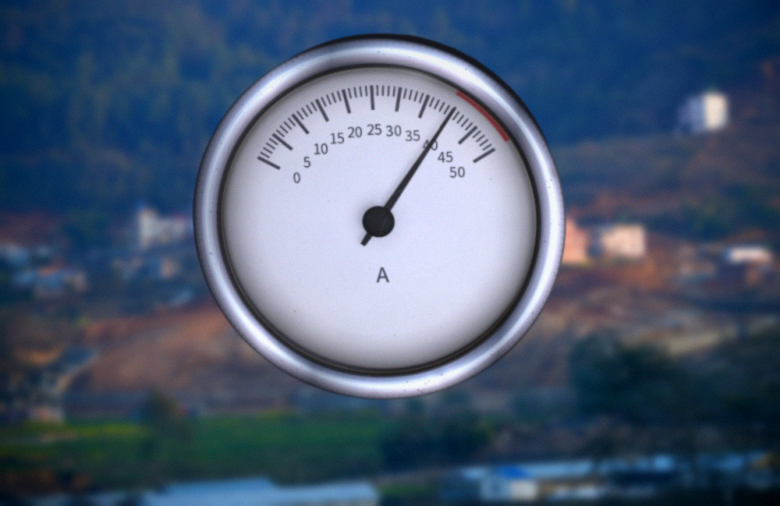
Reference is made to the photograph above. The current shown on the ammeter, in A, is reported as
40 A
